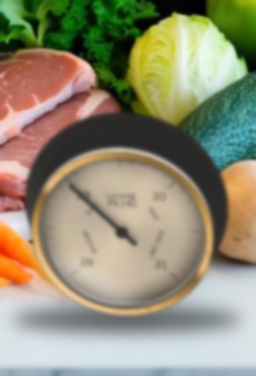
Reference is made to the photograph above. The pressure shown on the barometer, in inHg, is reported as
29 inHg
